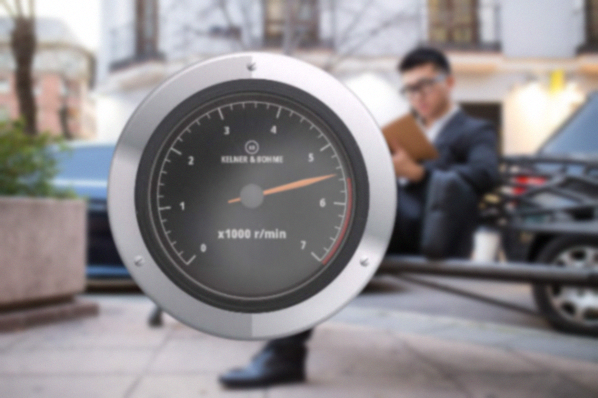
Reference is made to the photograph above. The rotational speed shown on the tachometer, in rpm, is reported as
5500 rpm
